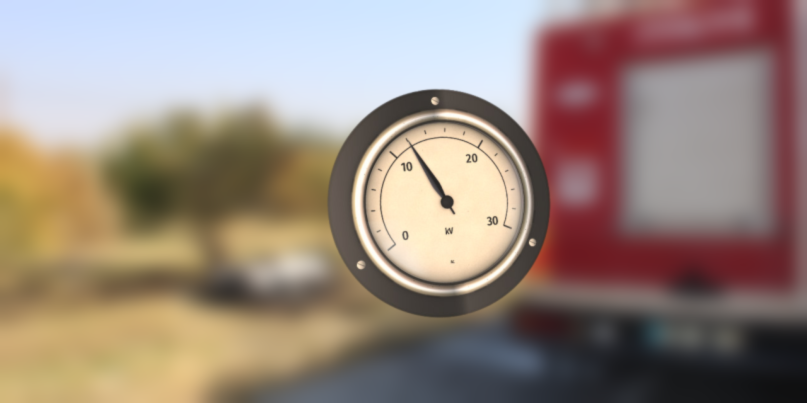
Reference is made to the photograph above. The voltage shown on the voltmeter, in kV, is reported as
12 kV
